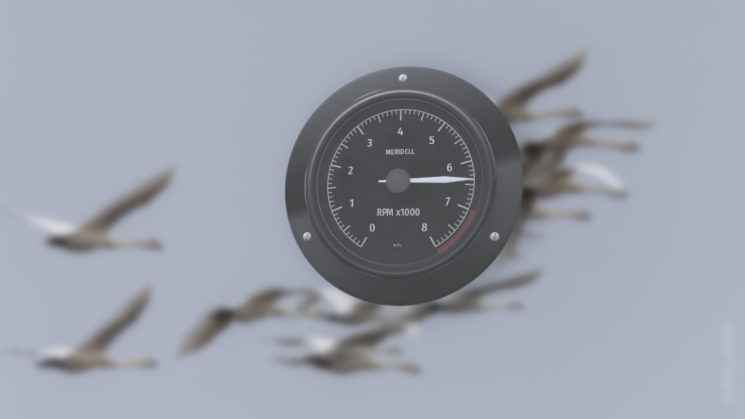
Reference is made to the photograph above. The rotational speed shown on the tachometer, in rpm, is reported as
6400 rpm
